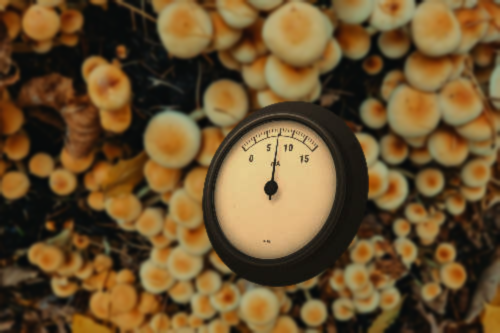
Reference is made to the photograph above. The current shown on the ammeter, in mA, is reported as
7.5 mA
